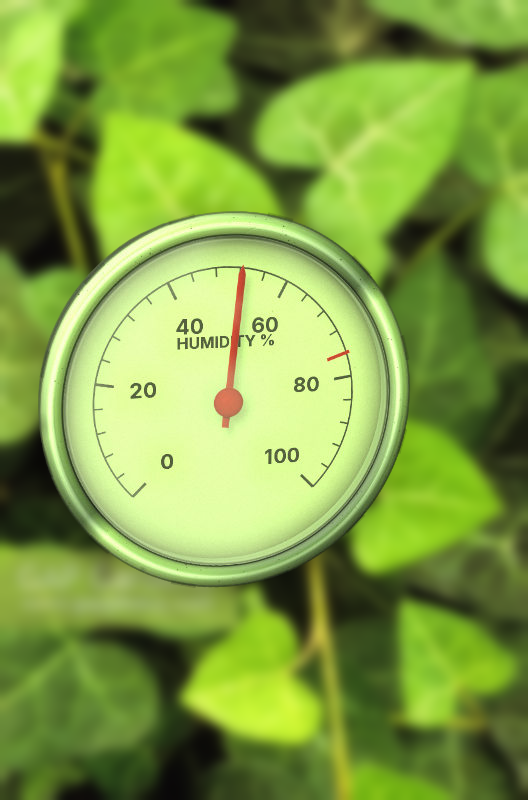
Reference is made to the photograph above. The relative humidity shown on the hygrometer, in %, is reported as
52 %
